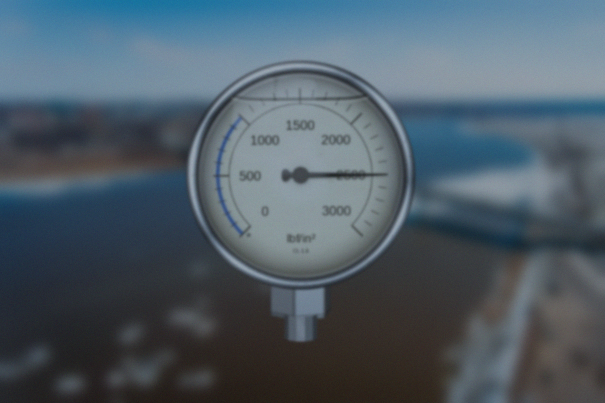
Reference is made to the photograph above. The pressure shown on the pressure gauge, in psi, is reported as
2500 psi
